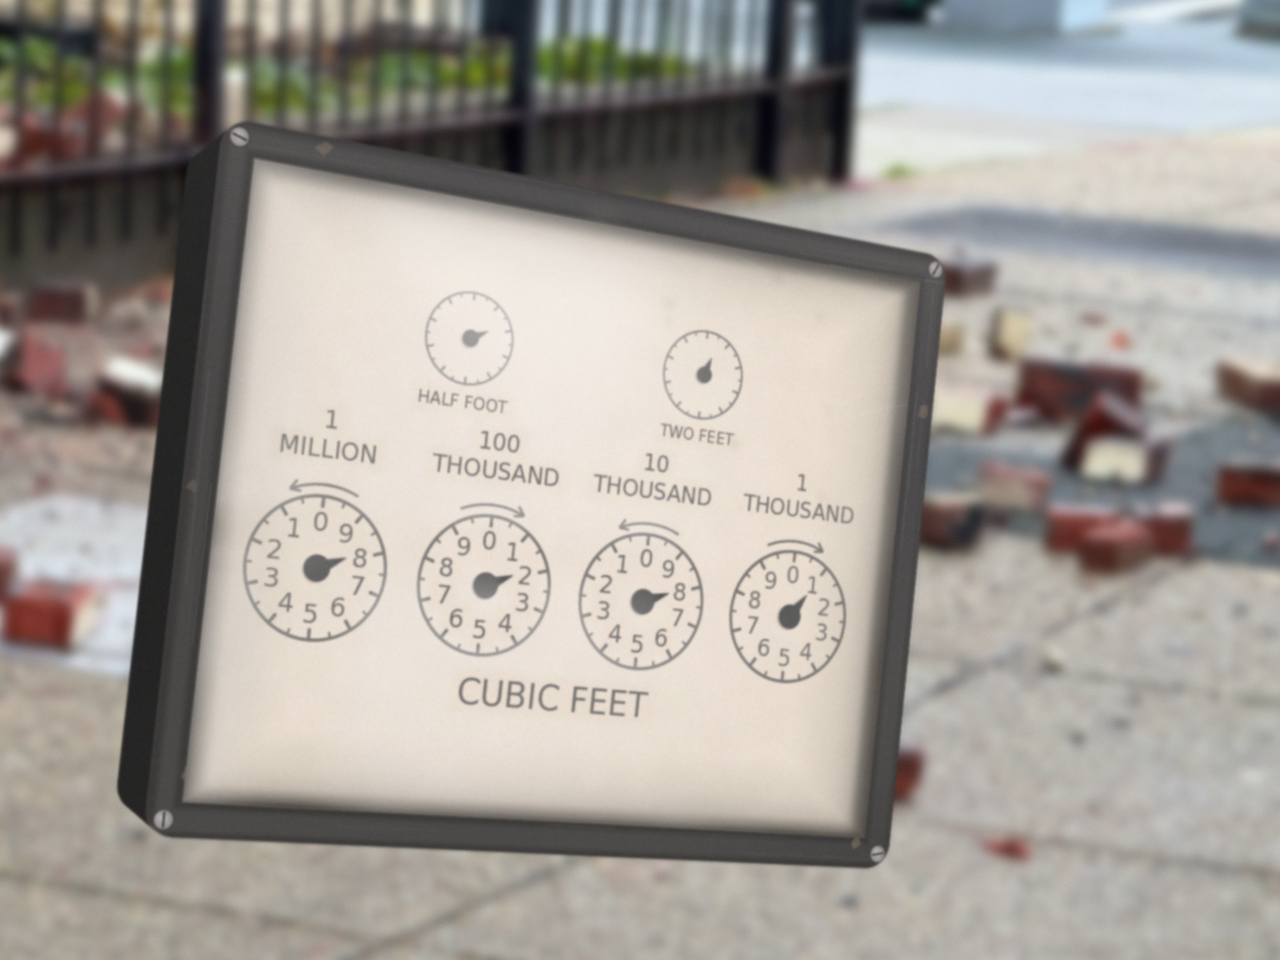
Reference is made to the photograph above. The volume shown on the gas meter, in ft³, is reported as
818100 ft³
